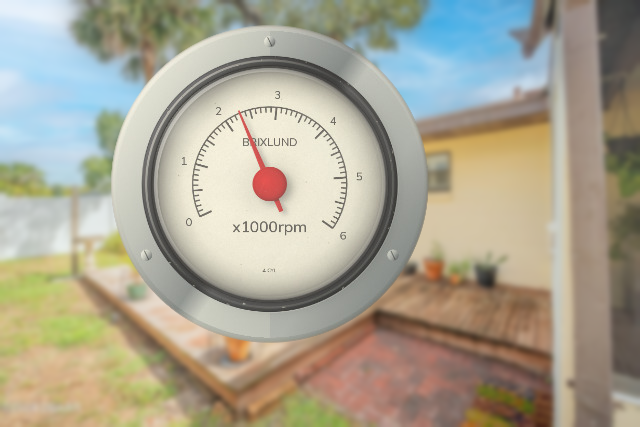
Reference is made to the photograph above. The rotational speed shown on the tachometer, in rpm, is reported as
2300 rpm
